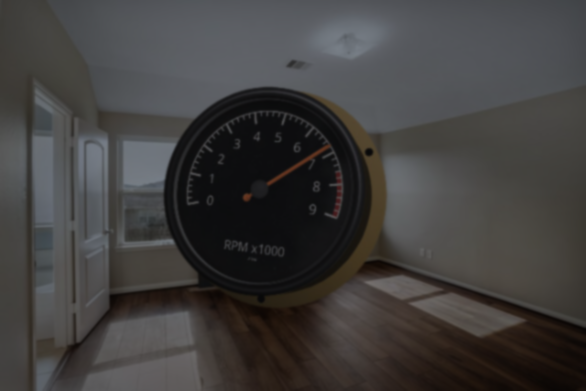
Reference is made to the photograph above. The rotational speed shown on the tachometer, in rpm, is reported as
6800 rpm
